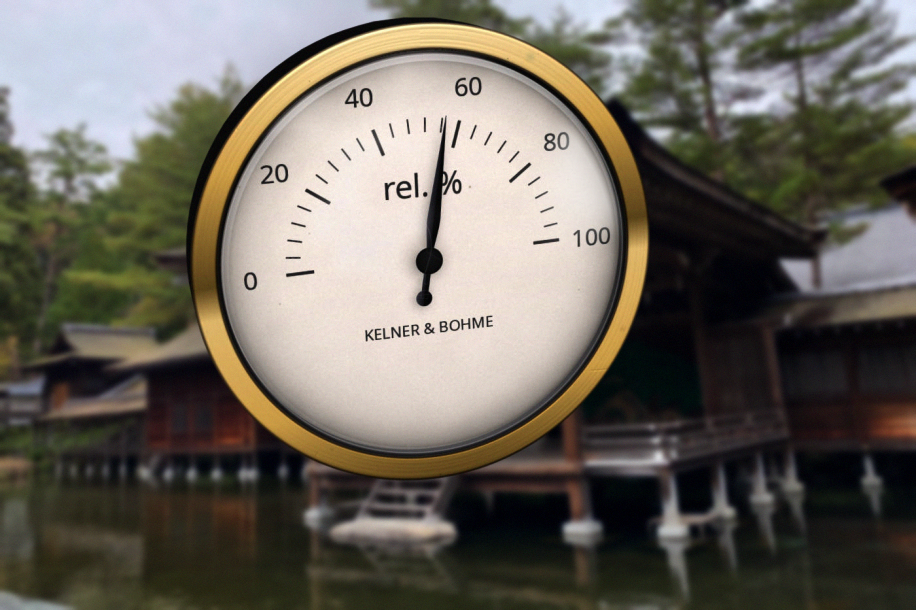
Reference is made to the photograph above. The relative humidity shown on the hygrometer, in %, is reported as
56 %
